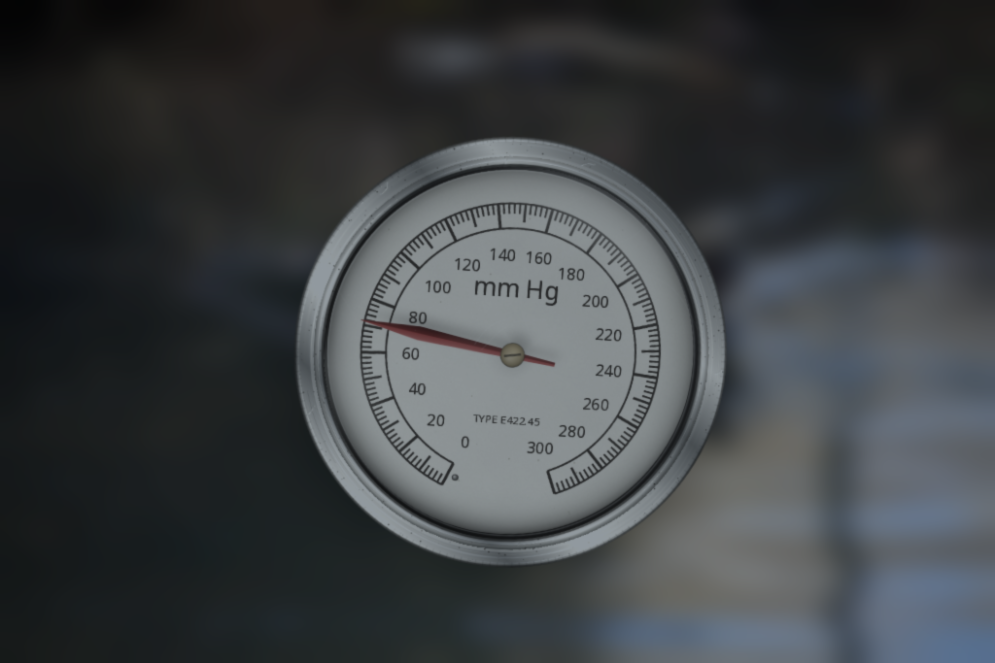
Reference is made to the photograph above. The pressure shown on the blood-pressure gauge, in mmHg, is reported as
72 mmHg
